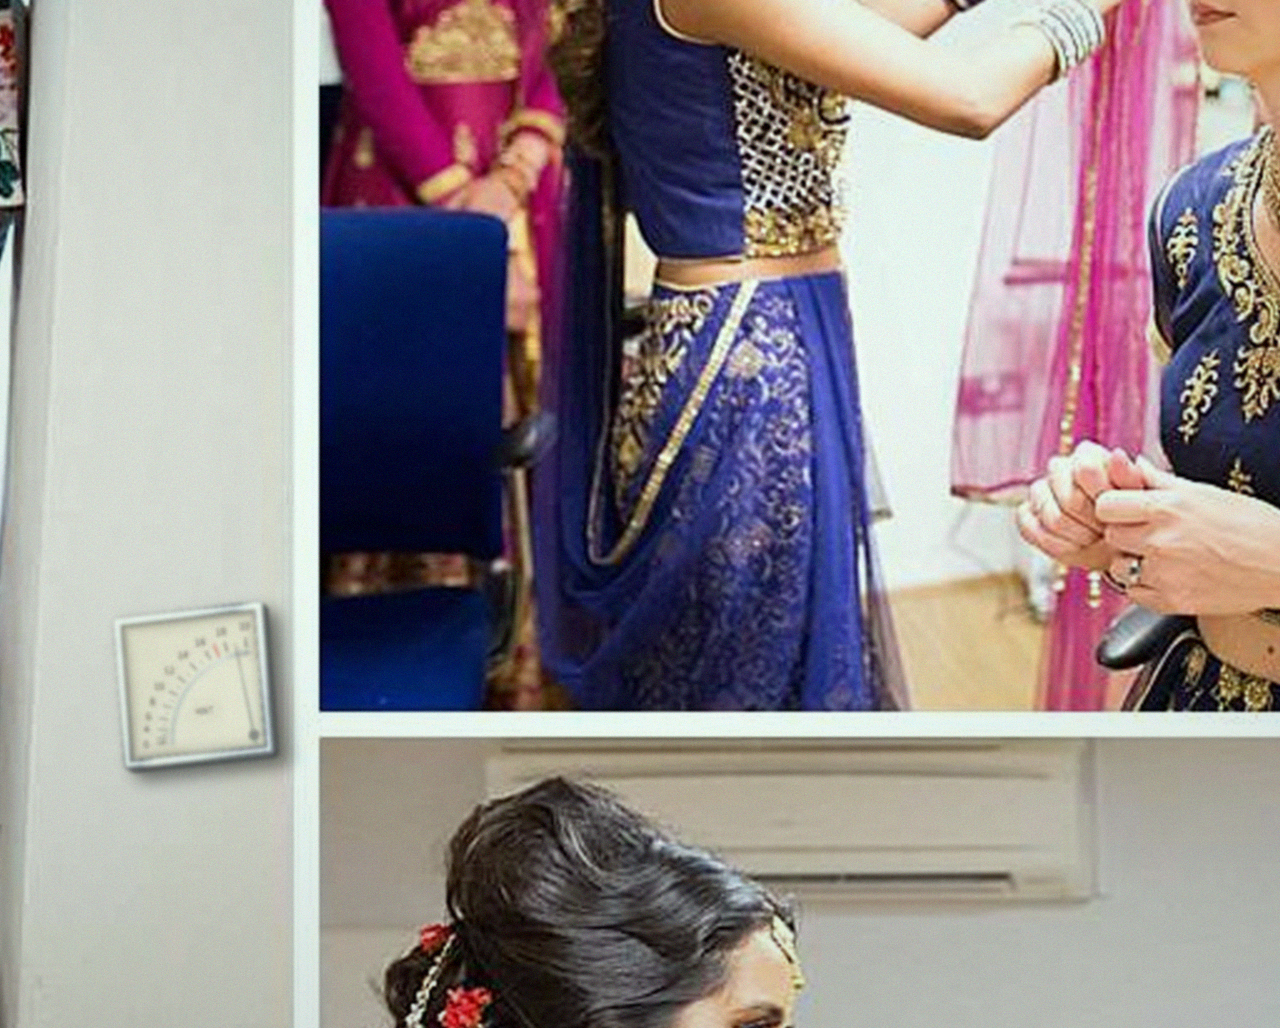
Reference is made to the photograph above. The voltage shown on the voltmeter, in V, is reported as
19 V
